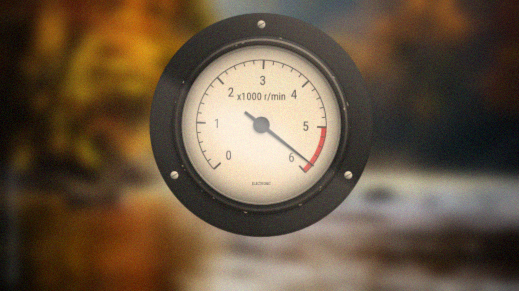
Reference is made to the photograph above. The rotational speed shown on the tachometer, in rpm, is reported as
5800 rpm
